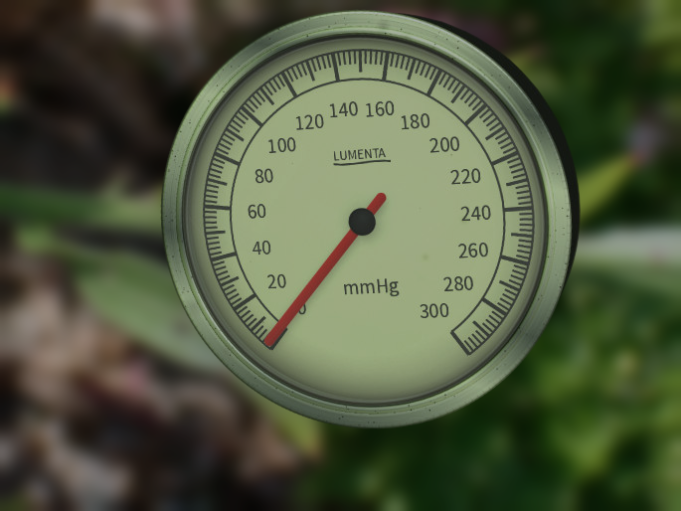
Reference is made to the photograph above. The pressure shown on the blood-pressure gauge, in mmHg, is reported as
2 mmHg
